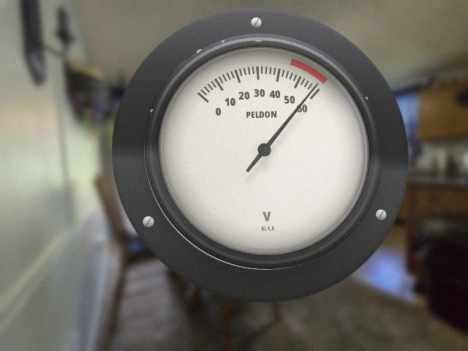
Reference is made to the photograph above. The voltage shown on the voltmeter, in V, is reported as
58 V
